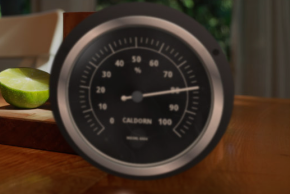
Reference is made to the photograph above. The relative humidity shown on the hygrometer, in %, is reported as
80 %
